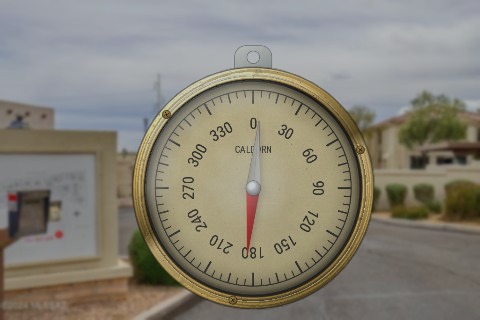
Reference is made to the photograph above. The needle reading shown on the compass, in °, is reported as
185 °
